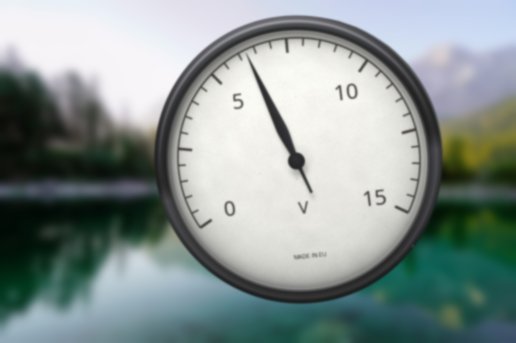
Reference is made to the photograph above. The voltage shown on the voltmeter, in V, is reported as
6.25 V
